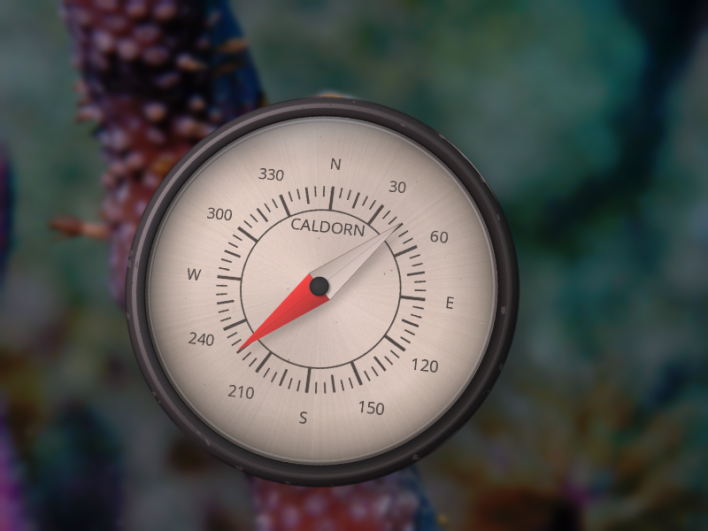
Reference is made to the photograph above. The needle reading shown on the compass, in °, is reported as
225 °
